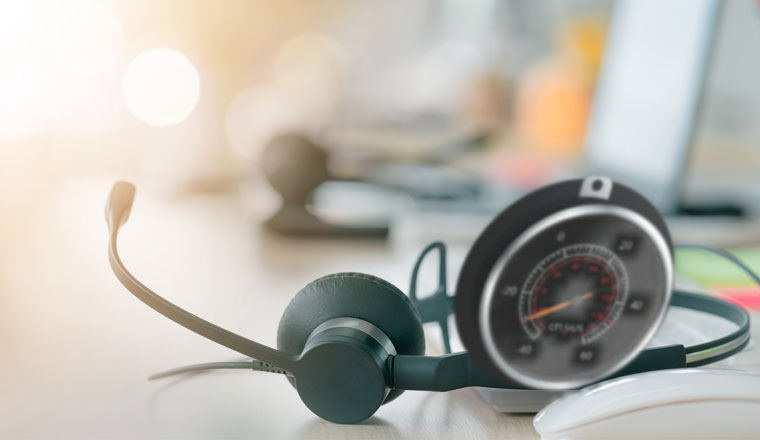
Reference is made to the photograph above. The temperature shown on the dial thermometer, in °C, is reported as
-30 °C
